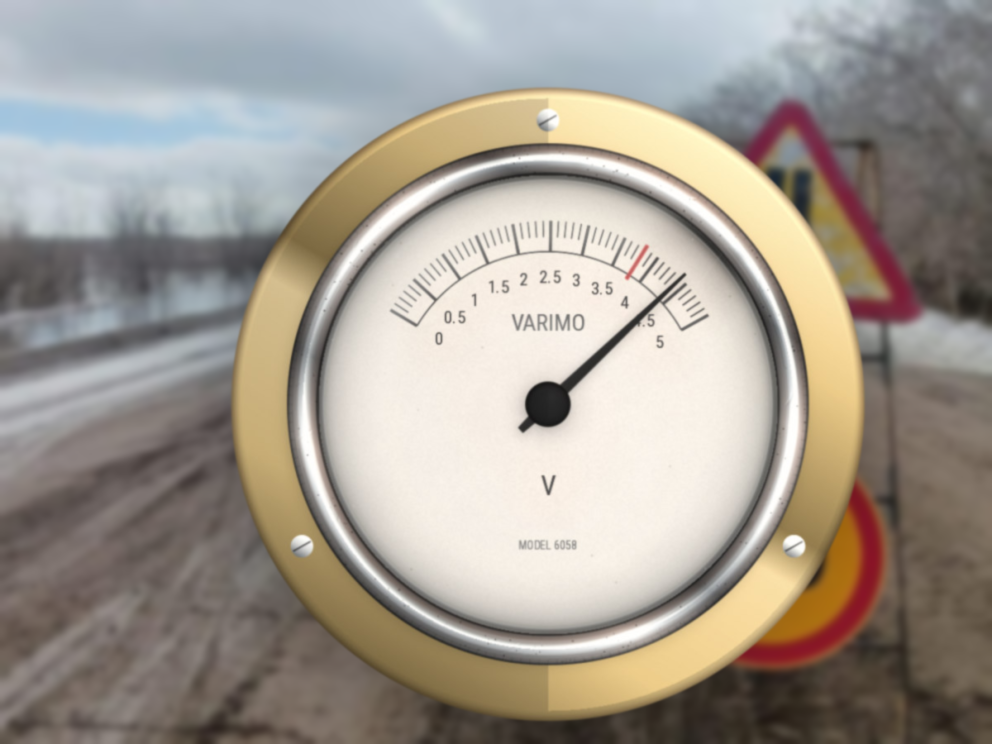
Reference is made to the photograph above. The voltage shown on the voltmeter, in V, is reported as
4.4 V
